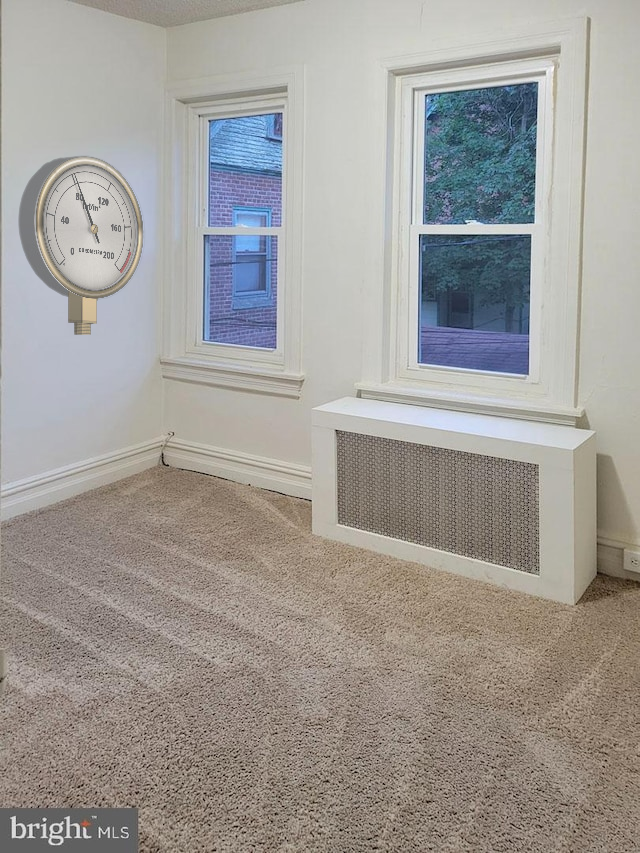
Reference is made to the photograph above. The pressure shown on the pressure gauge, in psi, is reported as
80 psi
